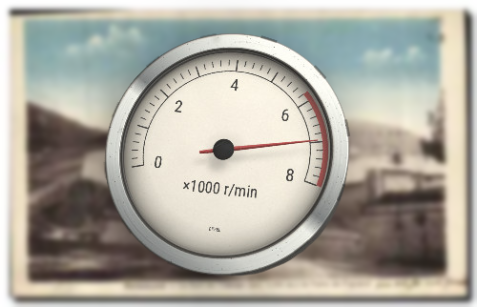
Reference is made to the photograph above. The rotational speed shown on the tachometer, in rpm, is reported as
7000 rpm
